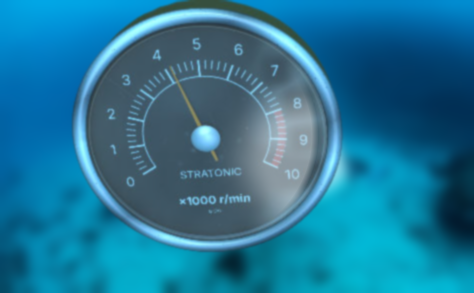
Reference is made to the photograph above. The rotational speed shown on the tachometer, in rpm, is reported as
4200 rpm
